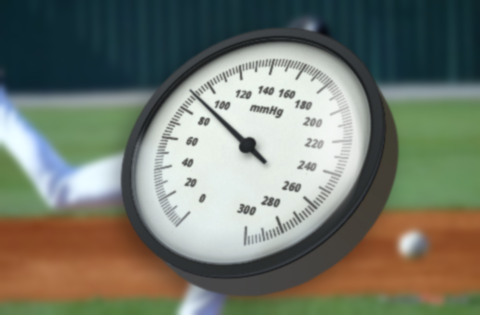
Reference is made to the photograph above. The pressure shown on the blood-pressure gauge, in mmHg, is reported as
90 mmHg
